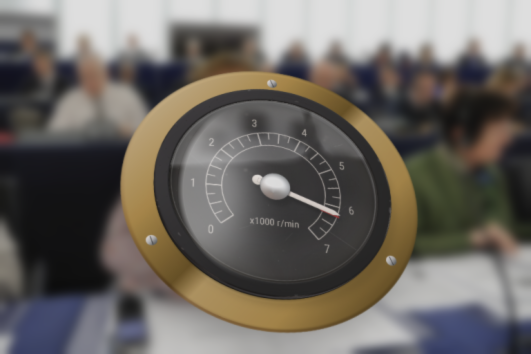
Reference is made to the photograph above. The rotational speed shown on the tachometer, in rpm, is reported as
6250 rpm
